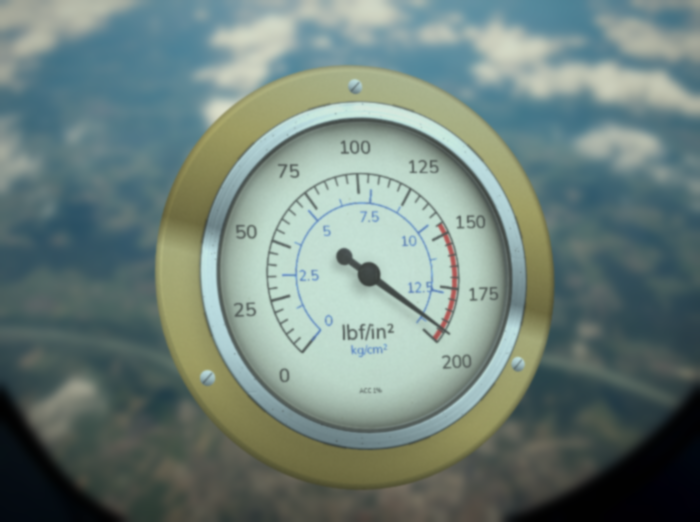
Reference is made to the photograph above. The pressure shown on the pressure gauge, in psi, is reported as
195 psi
